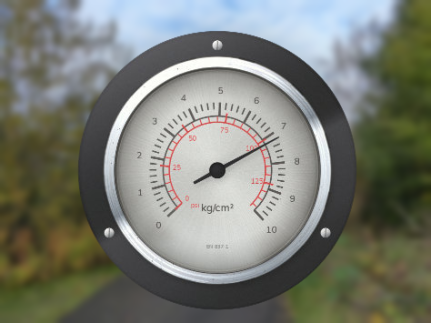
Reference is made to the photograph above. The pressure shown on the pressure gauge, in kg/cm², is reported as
7.2 kg/cm²
